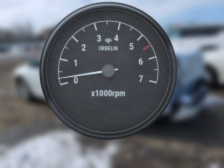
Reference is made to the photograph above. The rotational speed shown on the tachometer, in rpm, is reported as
250 rpm
